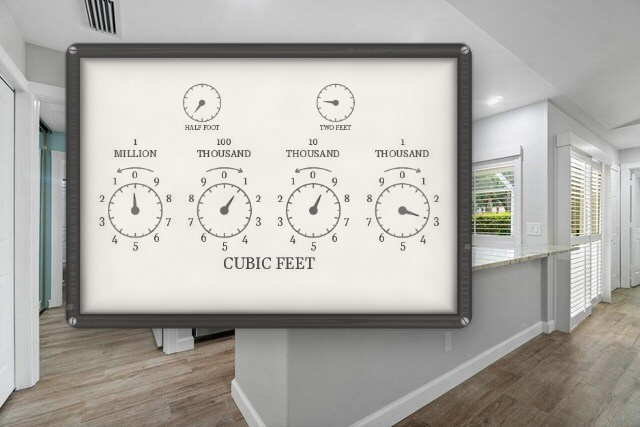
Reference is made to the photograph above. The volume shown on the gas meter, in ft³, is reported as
9300 ft³
